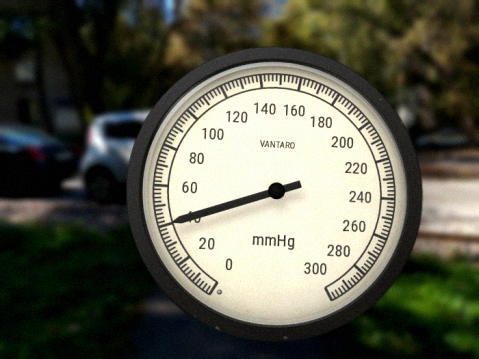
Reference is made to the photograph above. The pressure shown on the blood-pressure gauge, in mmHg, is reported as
40 mmHg
